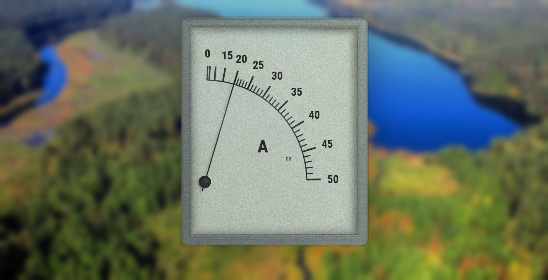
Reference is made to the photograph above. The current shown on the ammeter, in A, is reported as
20 A
